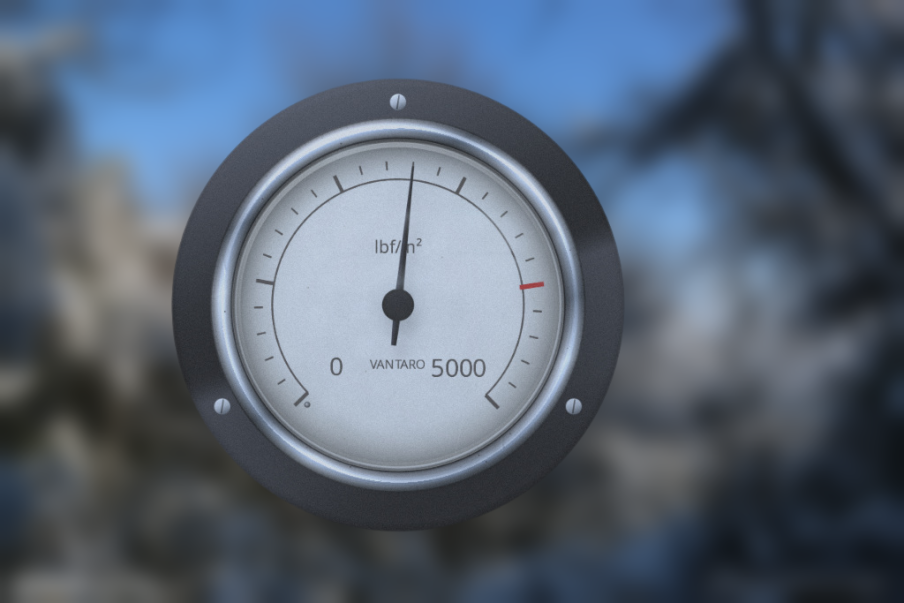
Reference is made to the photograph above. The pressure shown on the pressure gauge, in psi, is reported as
2600 psi
